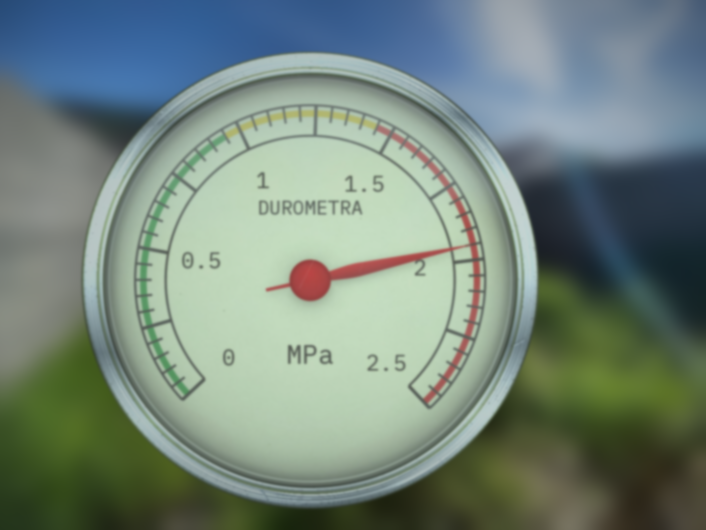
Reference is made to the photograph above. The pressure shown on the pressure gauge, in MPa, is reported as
1.95 MPa
